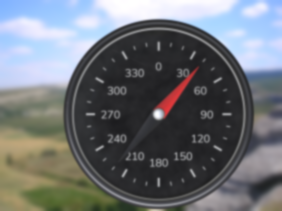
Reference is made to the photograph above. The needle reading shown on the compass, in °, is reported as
40 °
